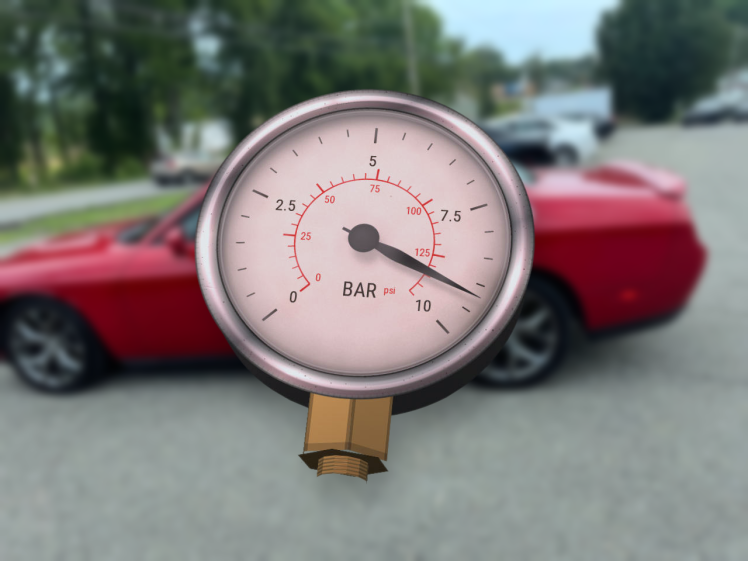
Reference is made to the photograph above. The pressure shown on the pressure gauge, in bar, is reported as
9.25 bar
